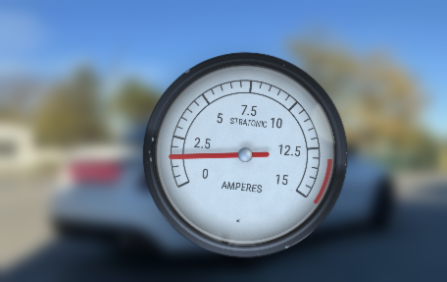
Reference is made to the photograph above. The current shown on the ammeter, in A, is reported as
1.5 A
